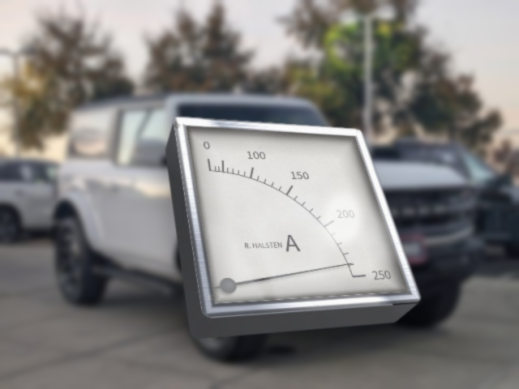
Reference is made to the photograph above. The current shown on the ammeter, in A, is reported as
240 A
